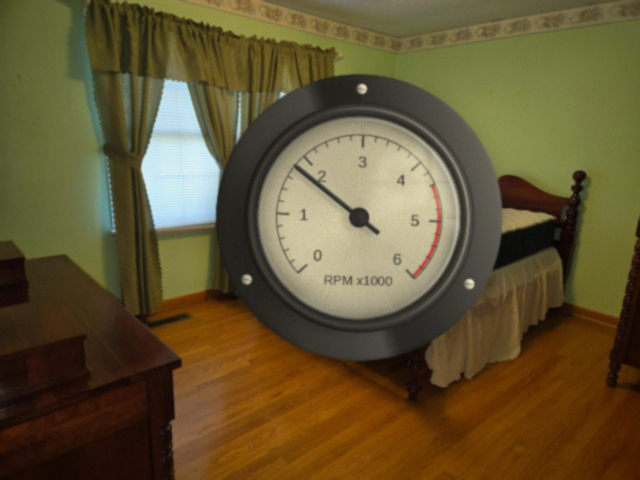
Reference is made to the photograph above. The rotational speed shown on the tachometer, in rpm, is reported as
1800 rpm
